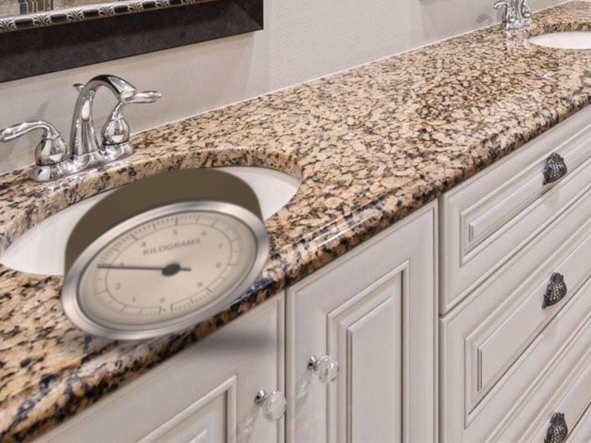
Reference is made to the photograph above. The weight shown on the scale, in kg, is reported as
3 kg
